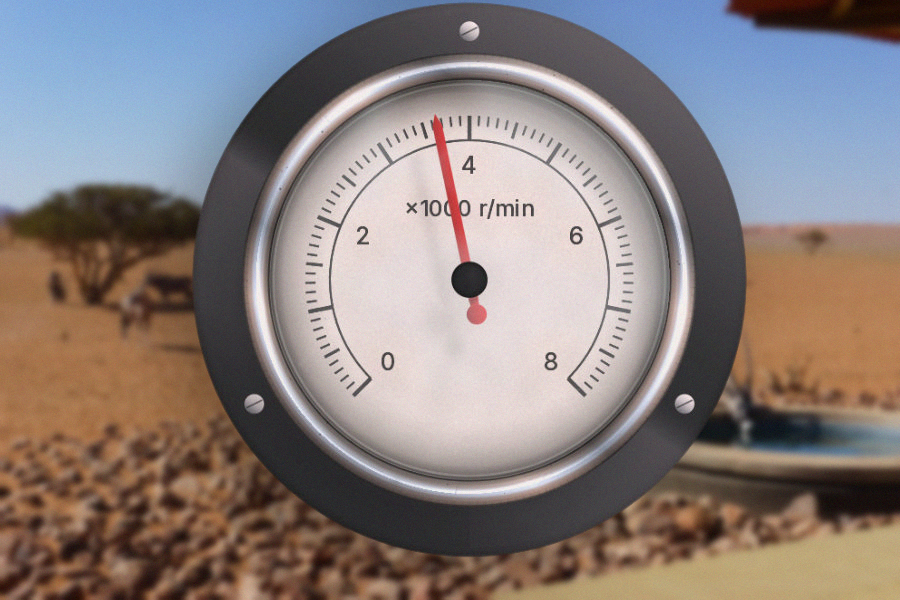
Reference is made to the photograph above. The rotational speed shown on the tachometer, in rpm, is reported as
3650 rpm
